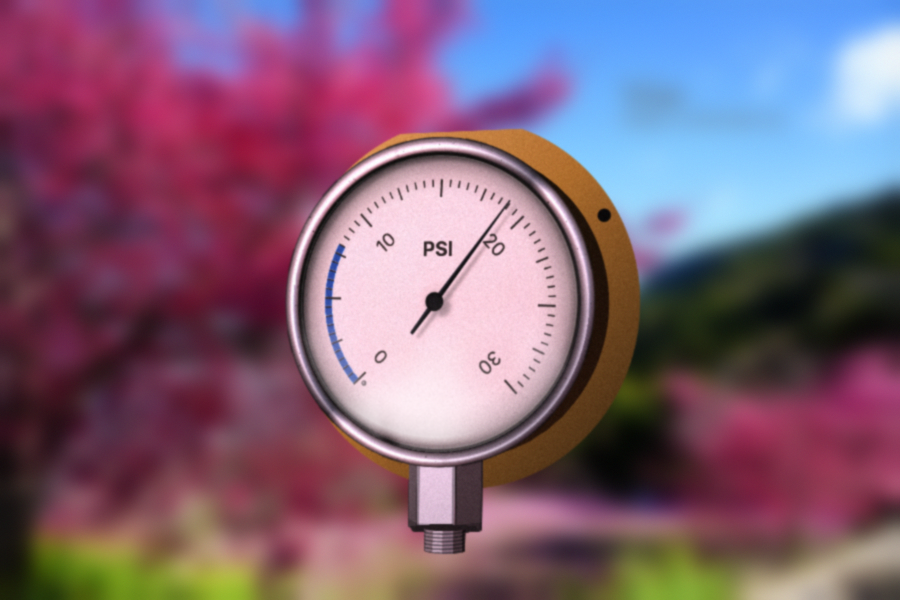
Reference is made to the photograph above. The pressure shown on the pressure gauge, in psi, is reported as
19 psi
